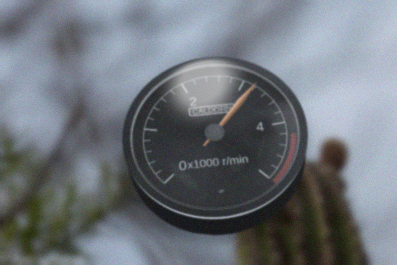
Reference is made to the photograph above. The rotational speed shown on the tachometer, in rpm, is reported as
3200 rpm
